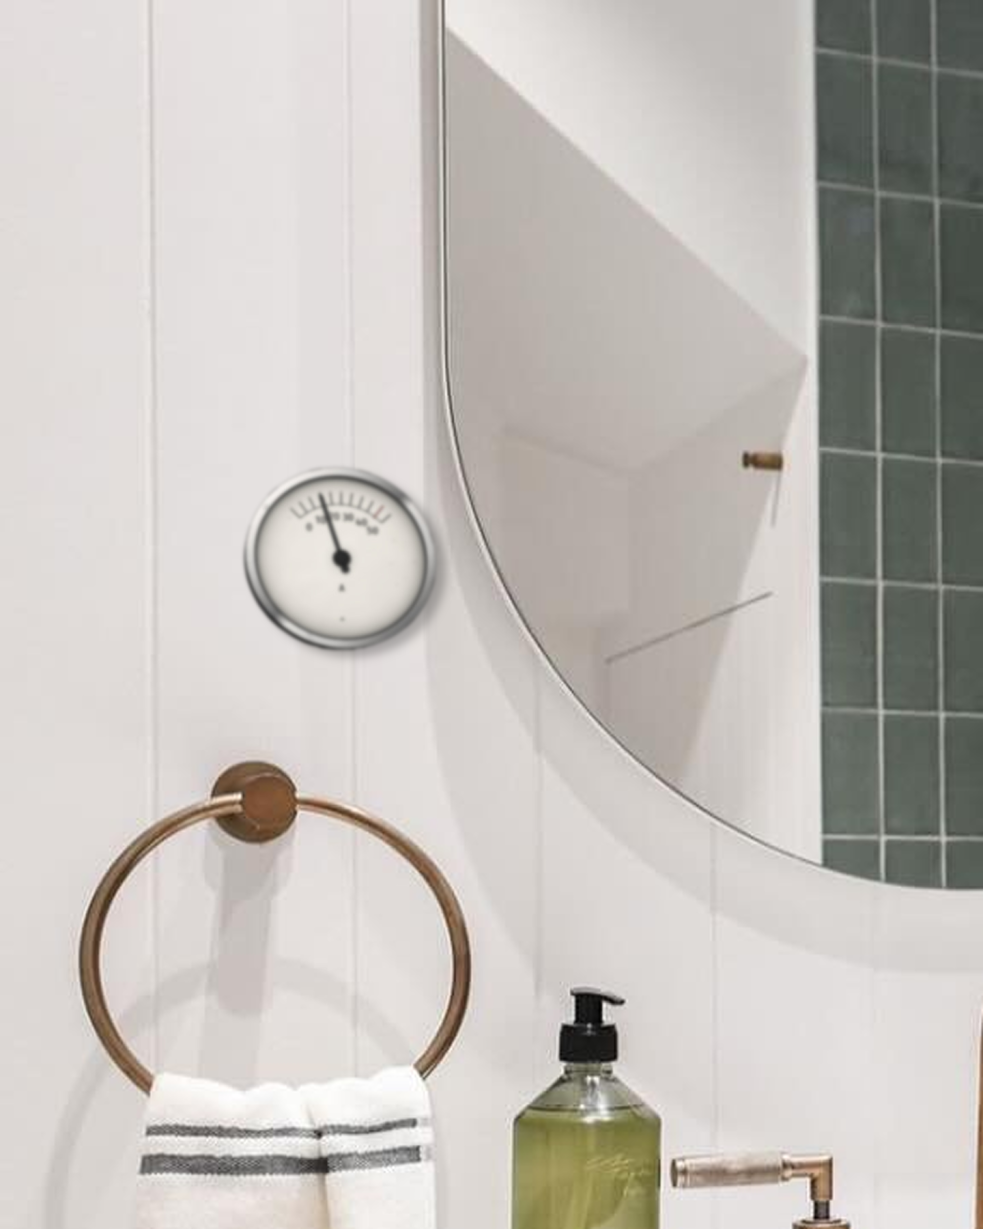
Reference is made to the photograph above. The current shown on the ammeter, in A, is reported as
15 A
